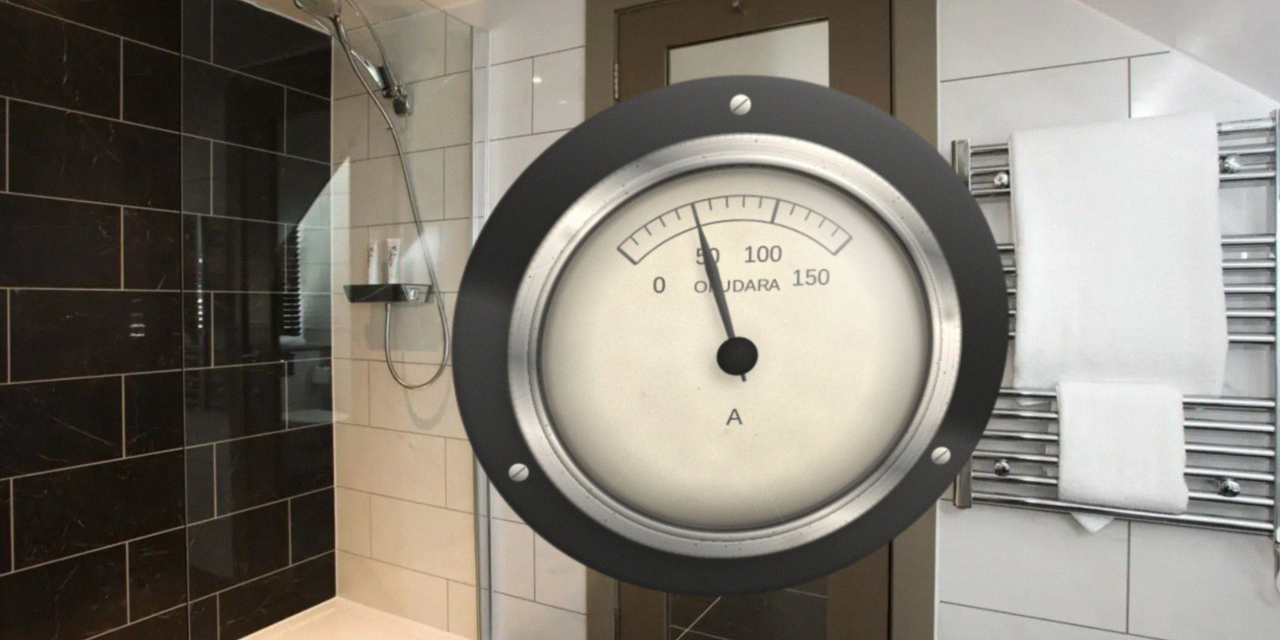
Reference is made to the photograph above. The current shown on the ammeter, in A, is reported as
50 A
